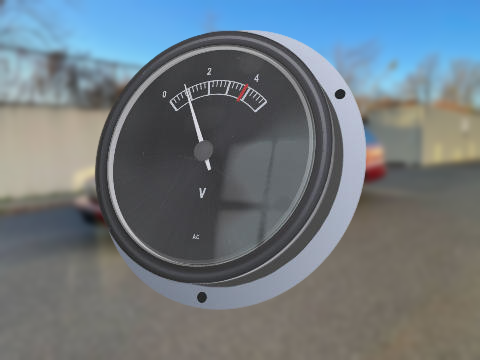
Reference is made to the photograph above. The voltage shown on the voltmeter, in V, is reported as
1 V
